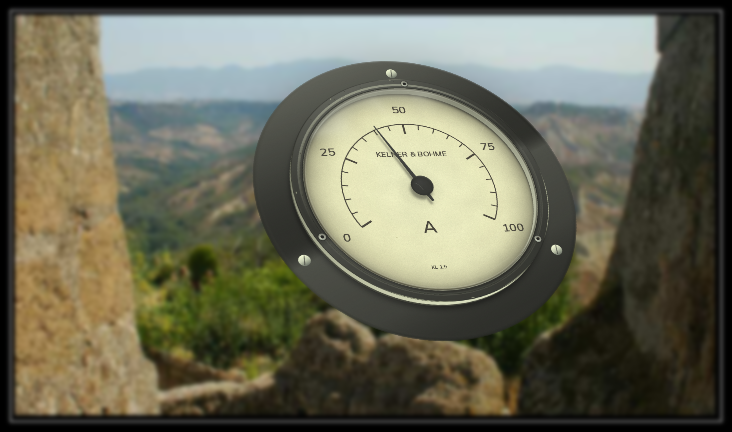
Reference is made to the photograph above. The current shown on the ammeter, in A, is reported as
40 A
